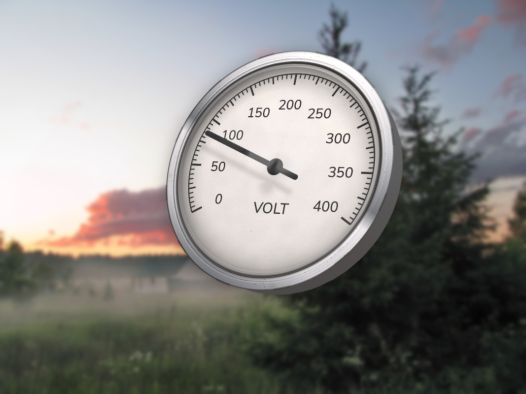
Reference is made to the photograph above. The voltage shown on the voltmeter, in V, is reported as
85 V
